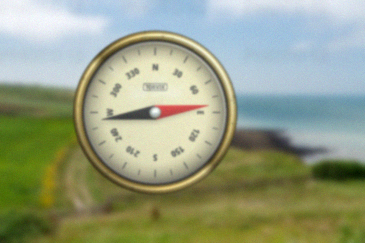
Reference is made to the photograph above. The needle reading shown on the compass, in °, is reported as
82.5 °
